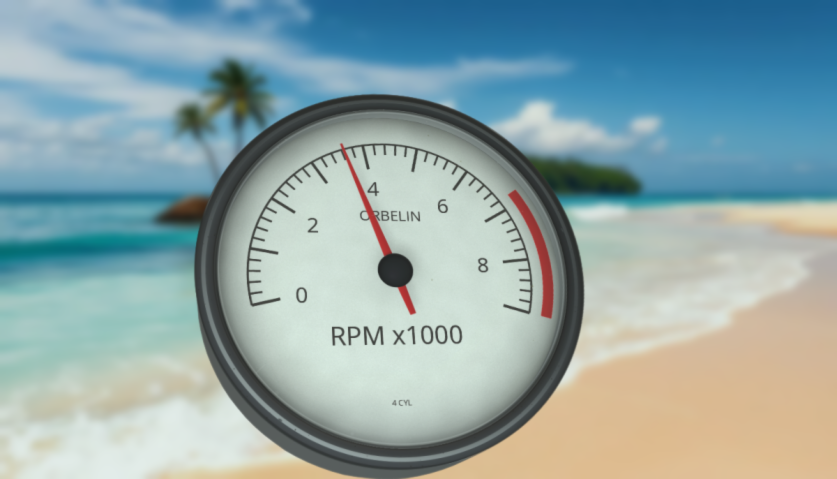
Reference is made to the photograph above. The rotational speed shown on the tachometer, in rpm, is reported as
3600 rpm
